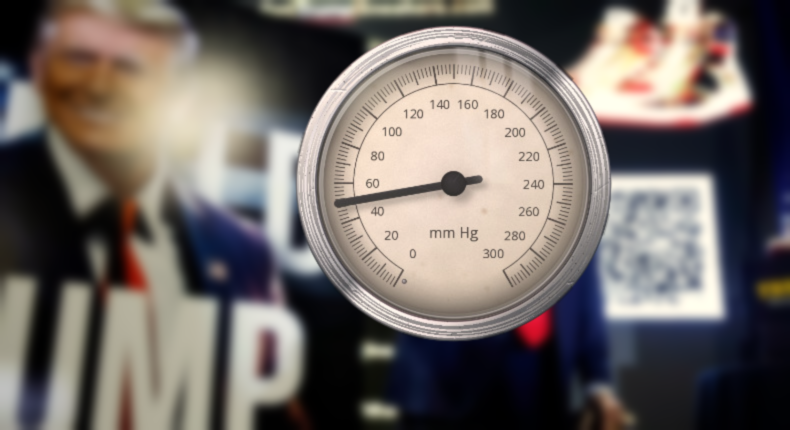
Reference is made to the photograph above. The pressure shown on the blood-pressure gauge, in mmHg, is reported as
50 mmHg
